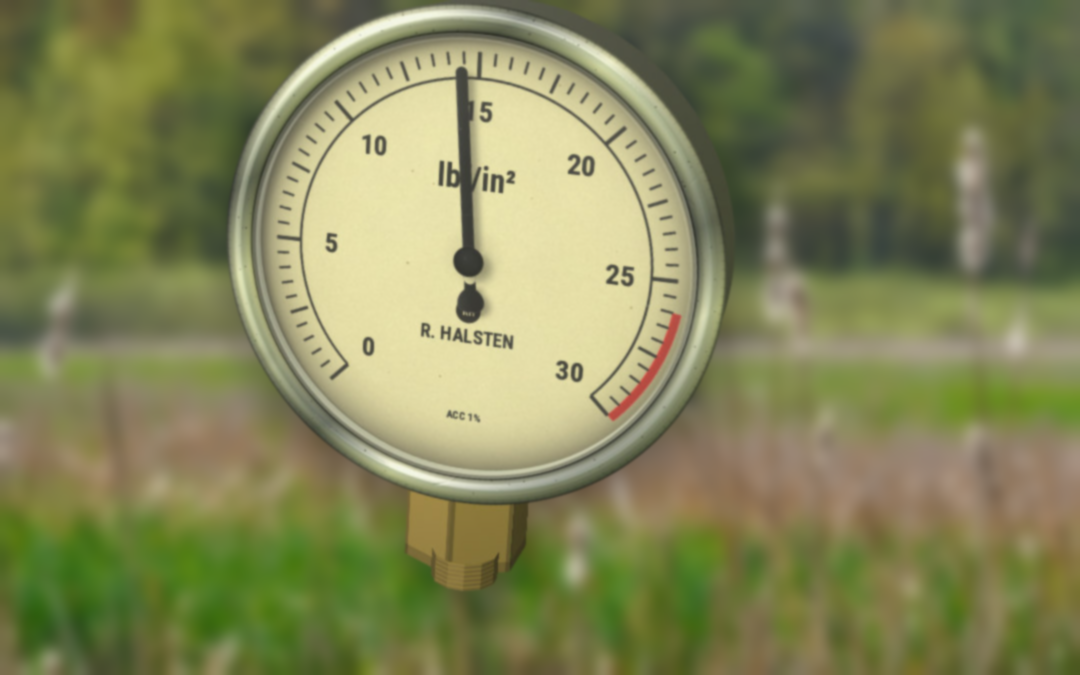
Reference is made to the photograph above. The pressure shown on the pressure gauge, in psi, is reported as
14.5 psi
